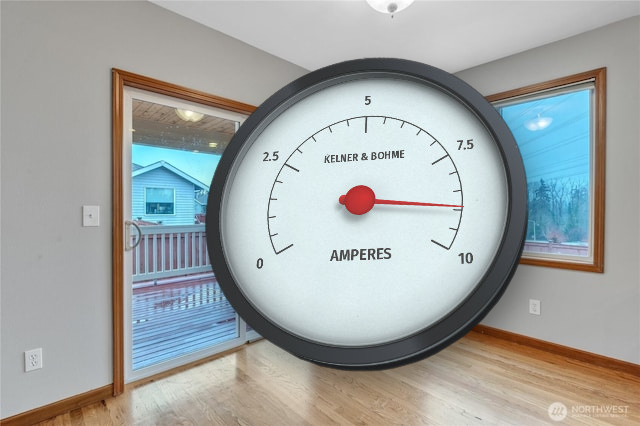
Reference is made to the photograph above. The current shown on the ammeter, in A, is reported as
9 A
